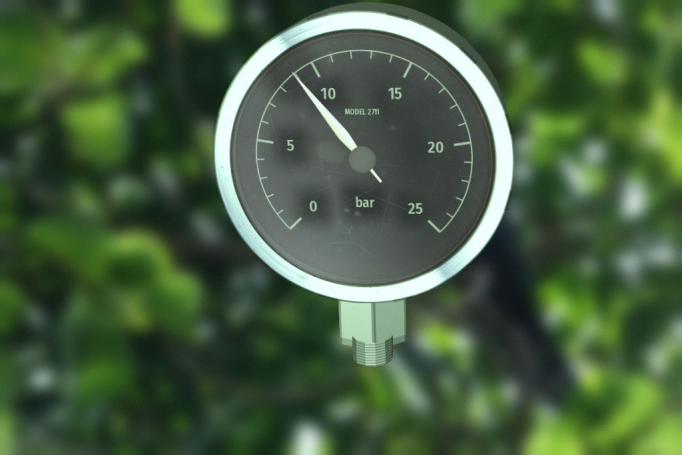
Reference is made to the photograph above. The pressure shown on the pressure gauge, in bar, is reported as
9 bar
